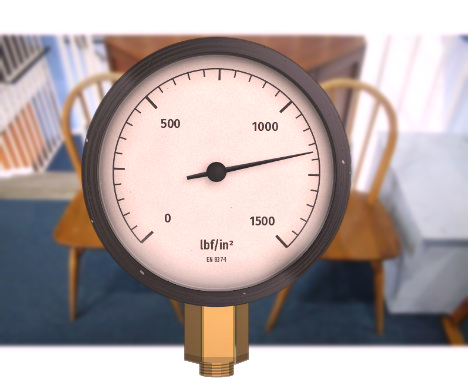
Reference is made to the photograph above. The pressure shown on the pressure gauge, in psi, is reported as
1175 psi
